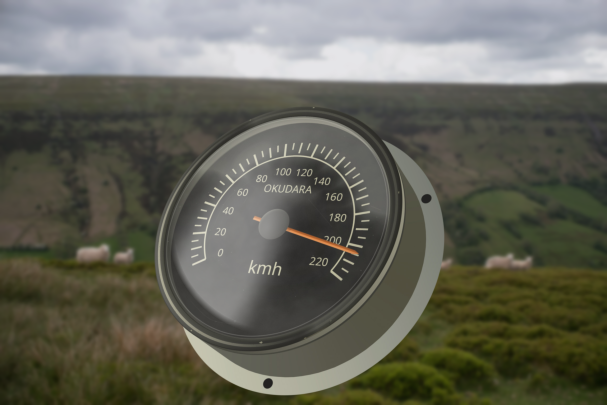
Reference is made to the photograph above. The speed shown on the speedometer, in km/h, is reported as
205 km/h
